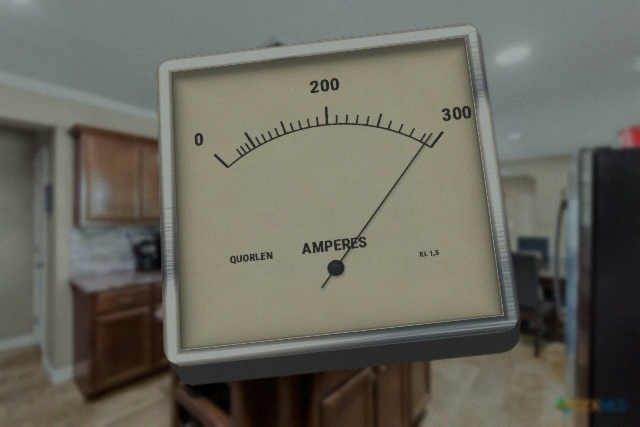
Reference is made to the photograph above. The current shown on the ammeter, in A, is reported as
295 A
